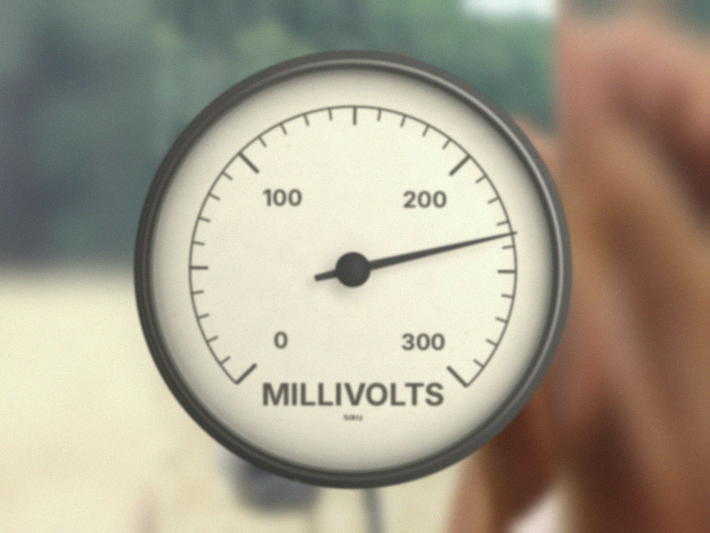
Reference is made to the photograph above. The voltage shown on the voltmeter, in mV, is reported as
235 mV
